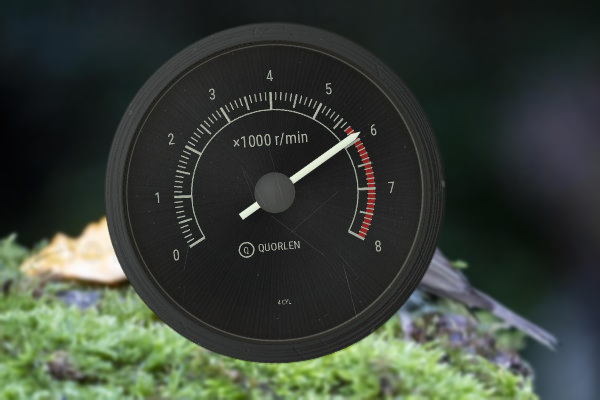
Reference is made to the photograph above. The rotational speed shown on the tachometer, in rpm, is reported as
5900 rpm
